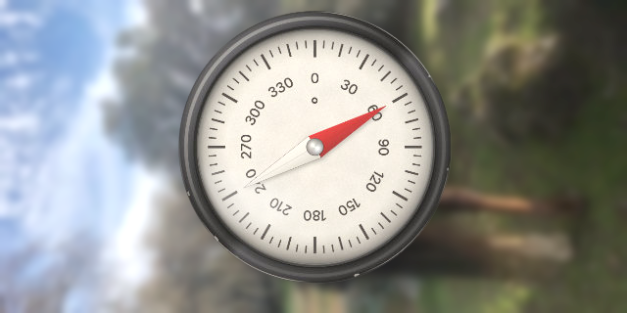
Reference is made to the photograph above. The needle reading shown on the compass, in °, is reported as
60 °
